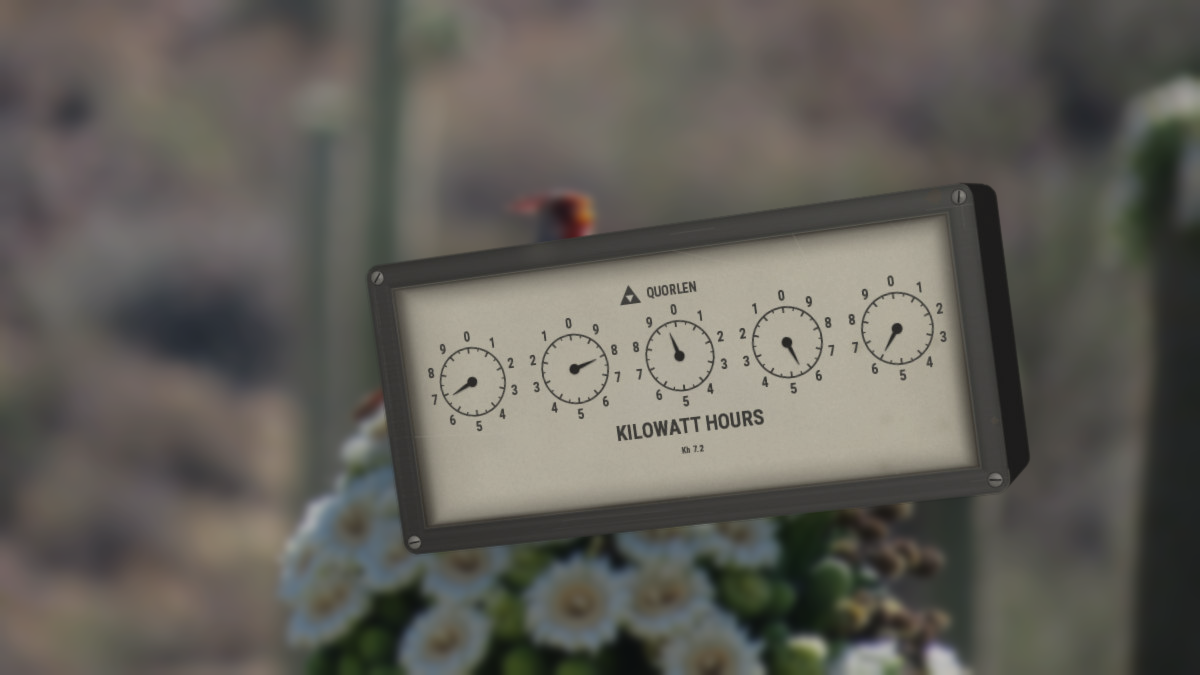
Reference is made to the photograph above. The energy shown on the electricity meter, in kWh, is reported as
67956 kWh
